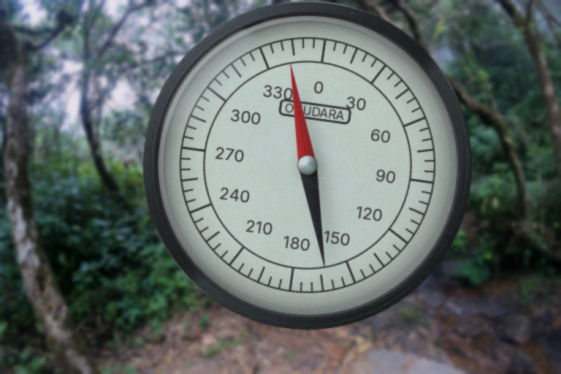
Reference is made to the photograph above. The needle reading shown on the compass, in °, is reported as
342.5 °
